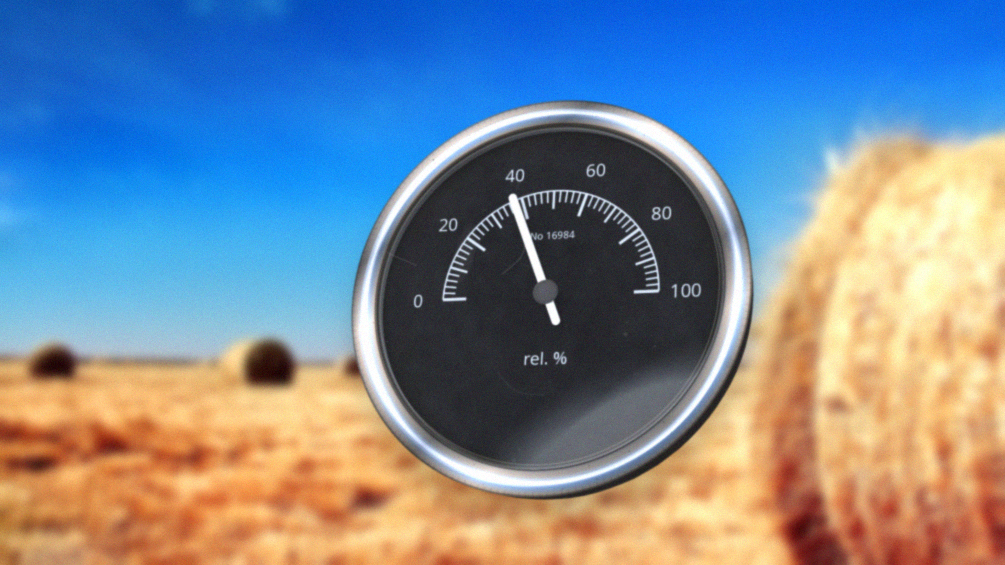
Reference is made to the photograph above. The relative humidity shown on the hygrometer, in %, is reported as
38 %
